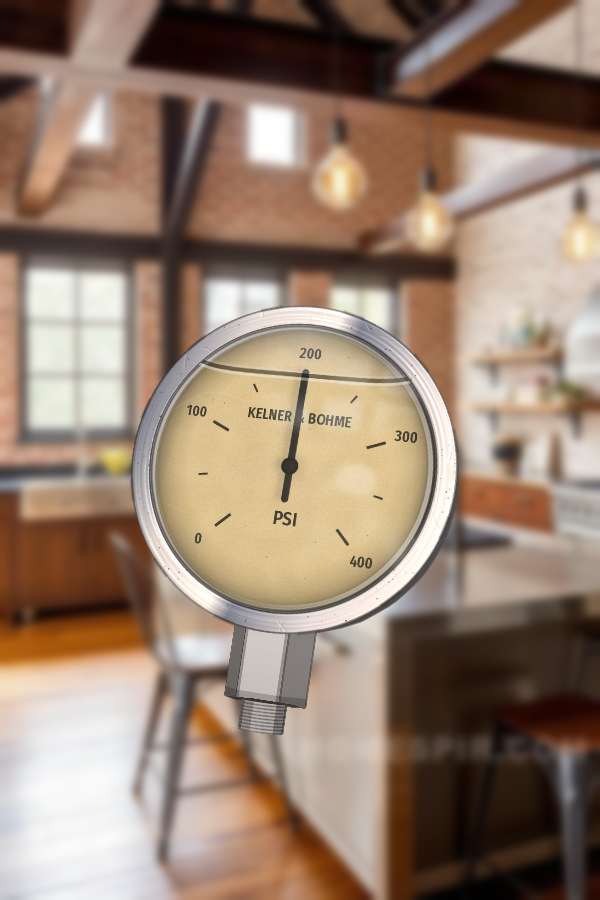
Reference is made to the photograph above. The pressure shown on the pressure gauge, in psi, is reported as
200 psi
